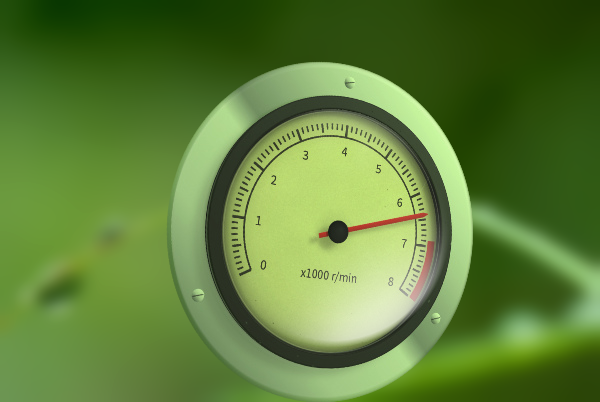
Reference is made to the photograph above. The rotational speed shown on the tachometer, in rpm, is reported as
6400 rpm
